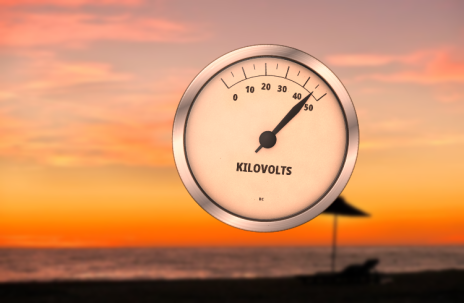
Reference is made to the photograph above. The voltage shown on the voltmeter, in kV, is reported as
45 kV
